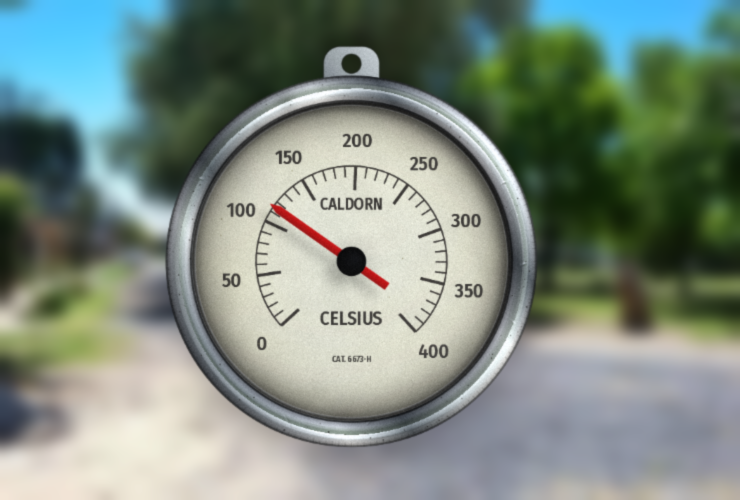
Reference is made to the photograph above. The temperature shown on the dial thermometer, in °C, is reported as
115 °C
